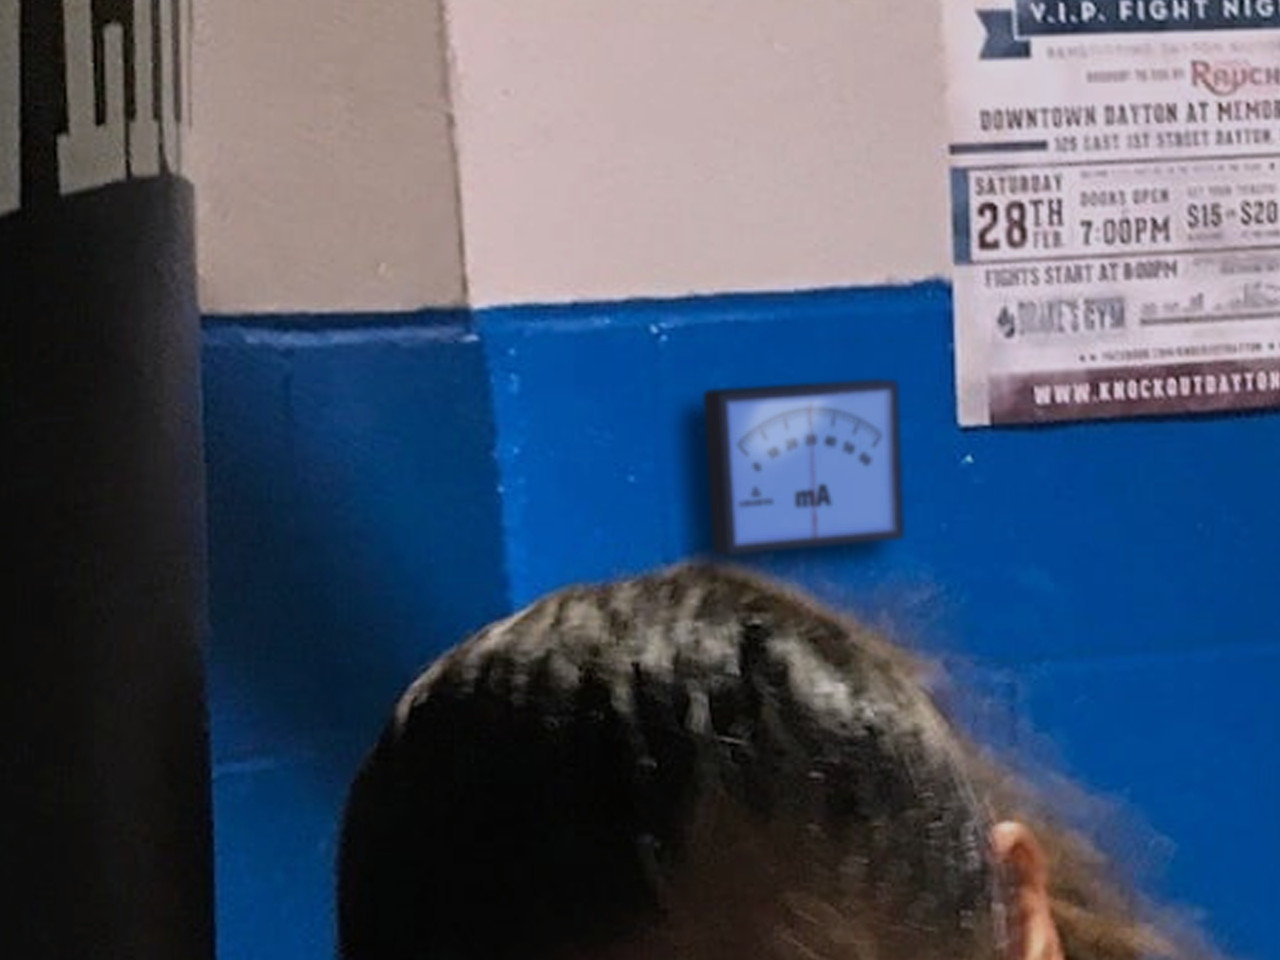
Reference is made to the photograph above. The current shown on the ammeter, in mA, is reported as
30 mA
